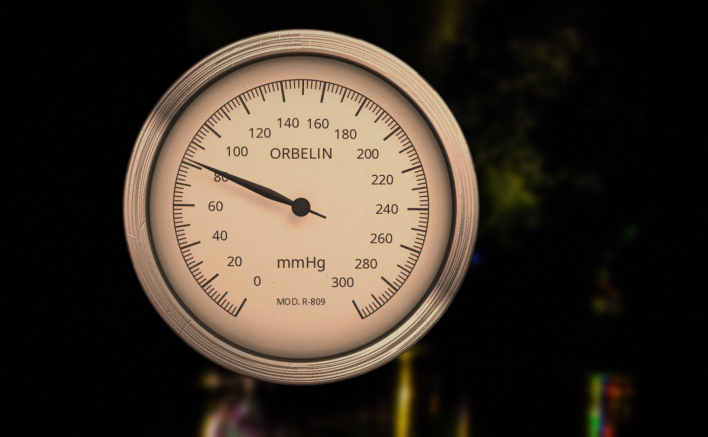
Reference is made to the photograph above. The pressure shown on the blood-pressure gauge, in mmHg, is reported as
82 mmHg
